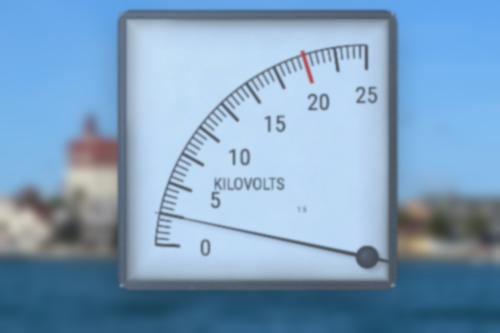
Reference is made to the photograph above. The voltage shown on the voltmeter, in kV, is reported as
2.5 kV
